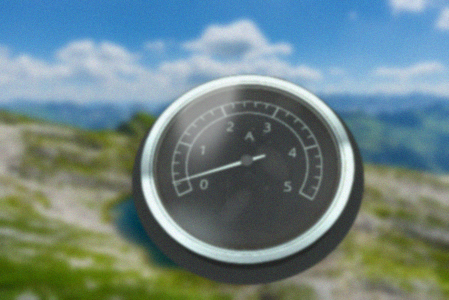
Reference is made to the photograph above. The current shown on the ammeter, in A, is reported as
0.2 A
